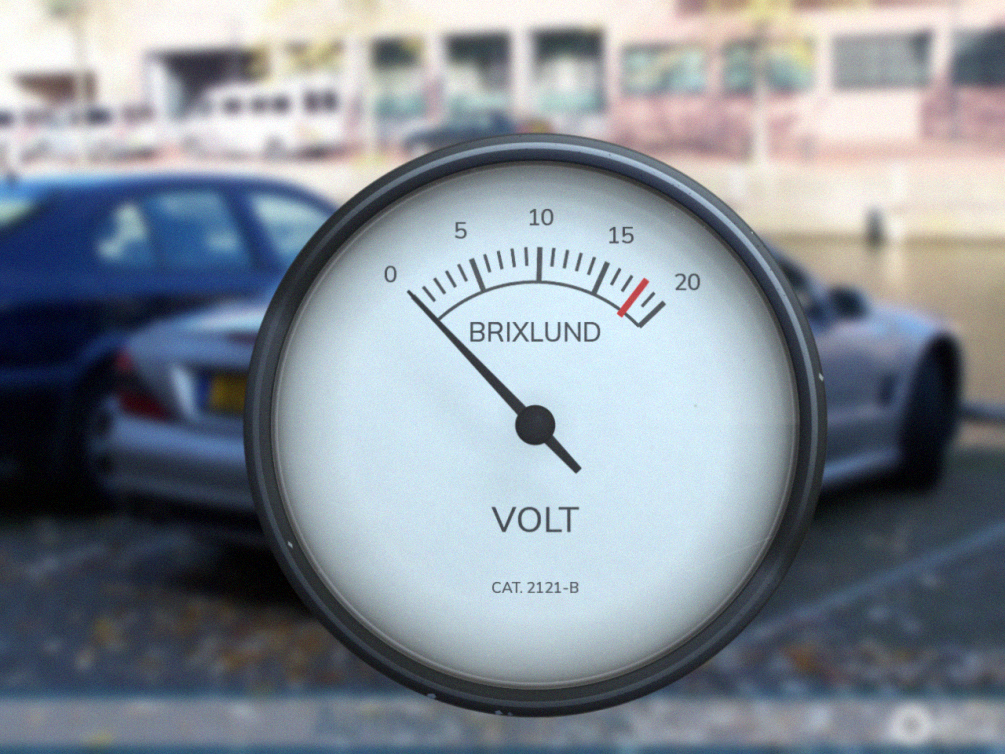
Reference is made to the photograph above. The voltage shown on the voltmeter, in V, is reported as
0 V
